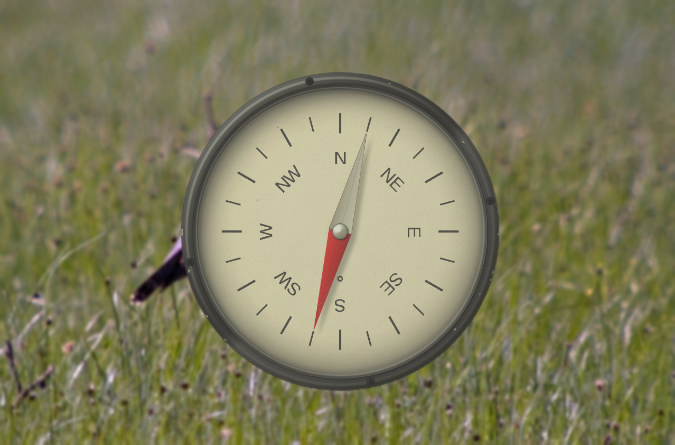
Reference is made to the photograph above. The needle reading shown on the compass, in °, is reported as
195 °
